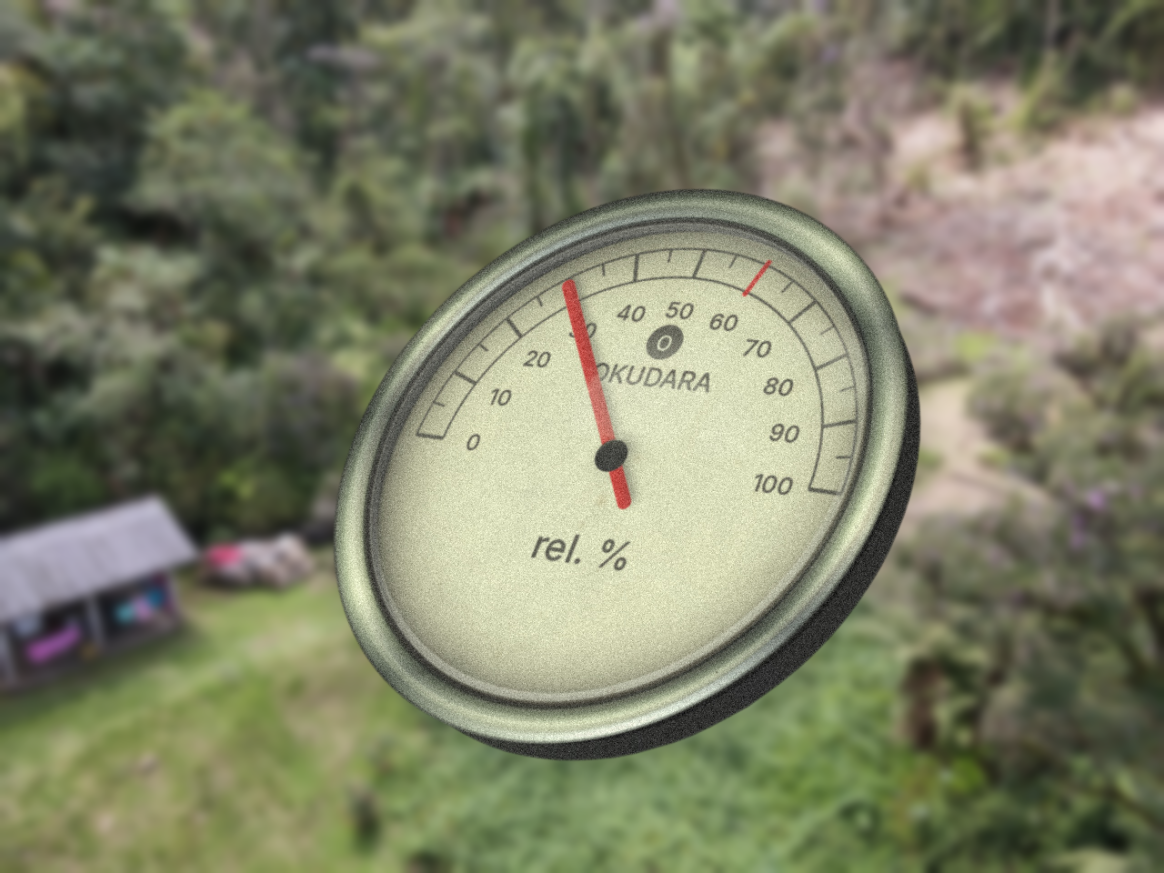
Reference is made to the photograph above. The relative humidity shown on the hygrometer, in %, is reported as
30 %
